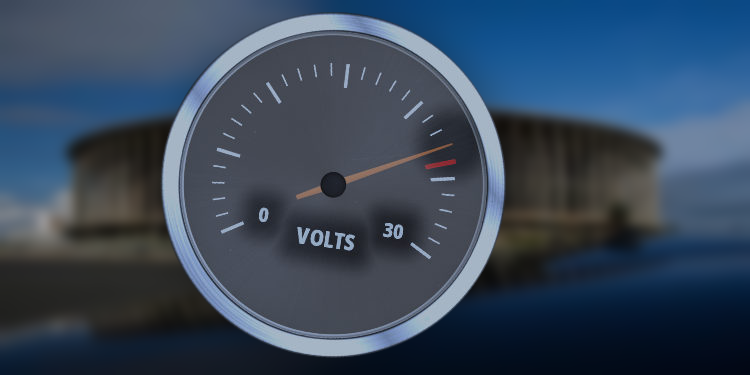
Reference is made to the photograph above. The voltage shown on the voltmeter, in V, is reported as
23 V
